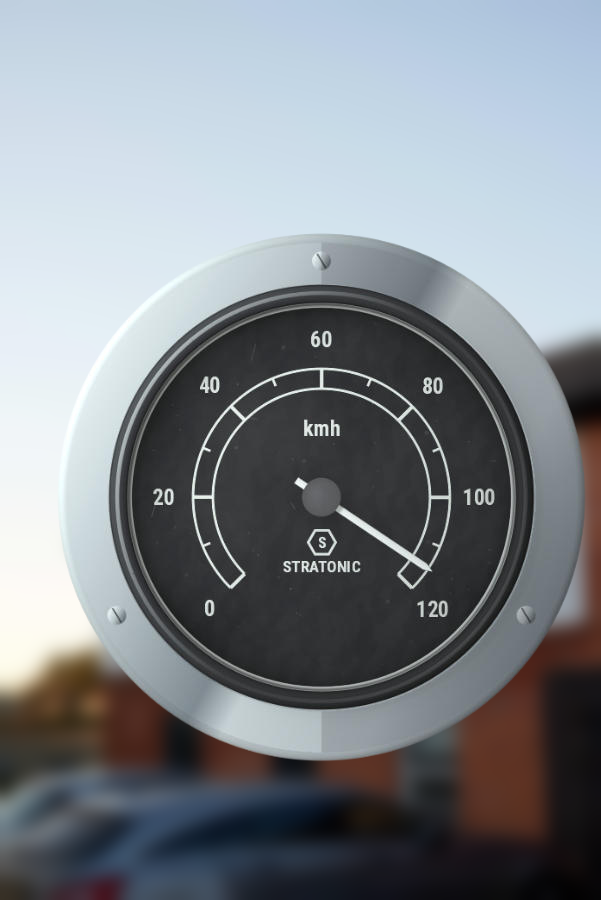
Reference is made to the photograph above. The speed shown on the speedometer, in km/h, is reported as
115 km/h
